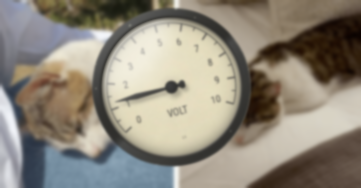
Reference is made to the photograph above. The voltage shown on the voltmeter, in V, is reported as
1.25 V
